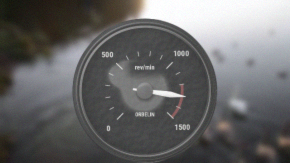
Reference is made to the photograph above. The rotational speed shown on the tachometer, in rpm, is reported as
1300 rpm
